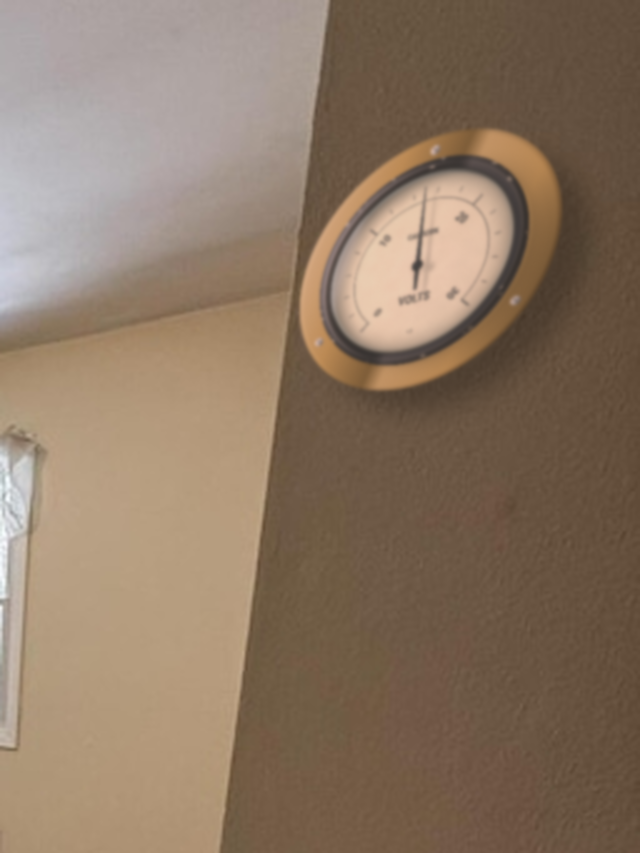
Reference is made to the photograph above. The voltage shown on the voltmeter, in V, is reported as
15 V
